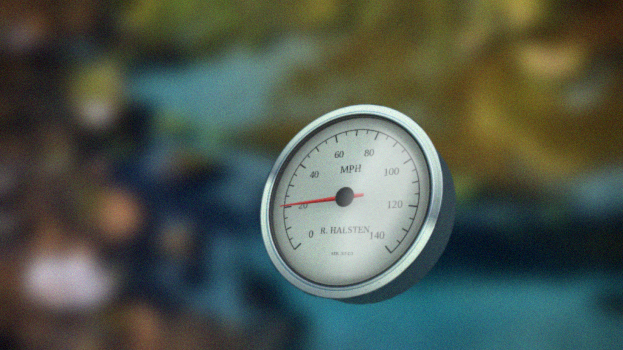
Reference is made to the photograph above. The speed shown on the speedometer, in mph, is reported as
20 mph
